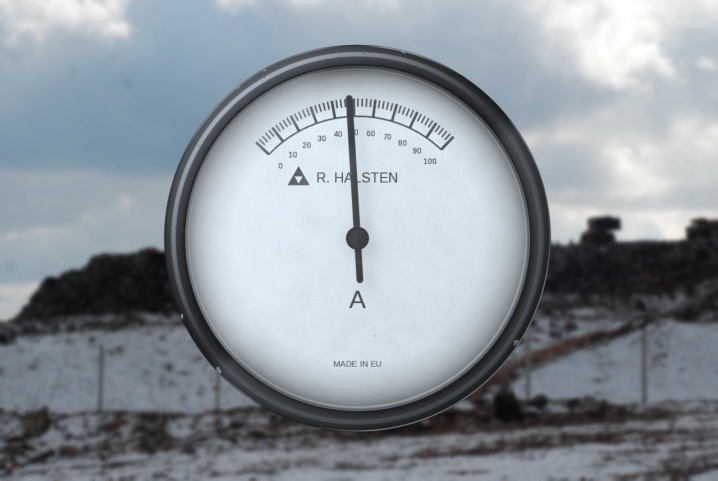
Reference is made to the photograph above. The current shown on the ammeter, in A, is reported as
48 A
